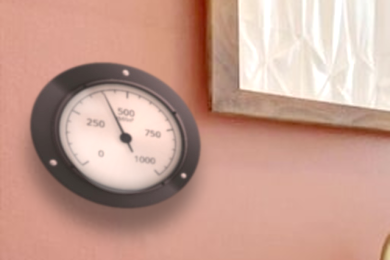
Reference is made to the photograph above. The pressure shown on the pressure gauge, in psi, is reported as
400 psi
